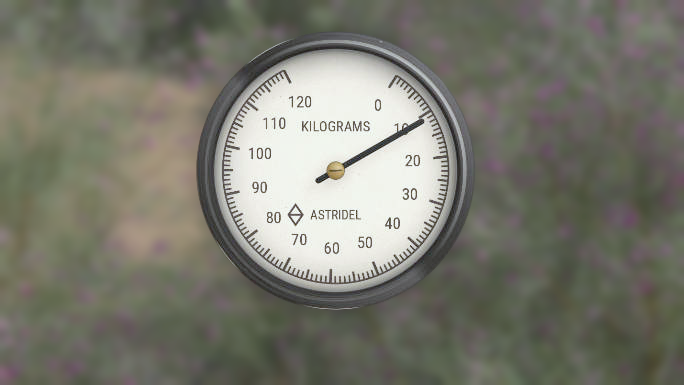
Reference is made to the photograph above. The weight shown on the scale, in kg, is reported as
11 kg
